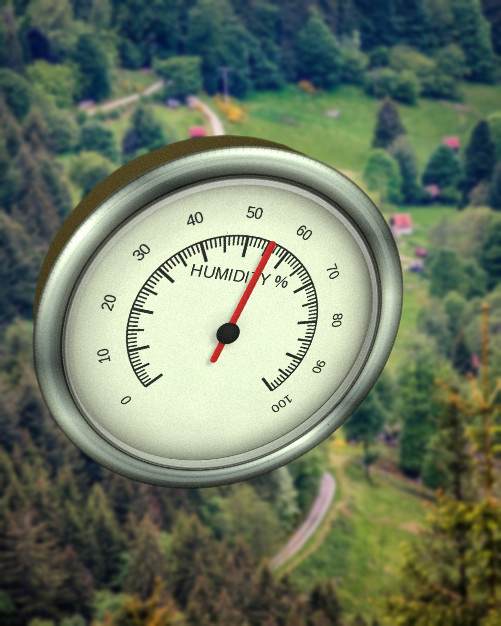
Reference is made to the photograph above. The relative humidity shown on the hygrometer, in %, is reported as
55 %
